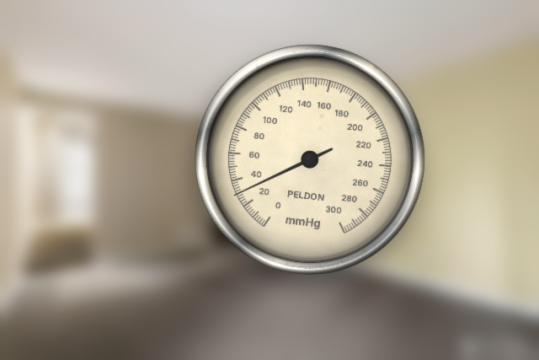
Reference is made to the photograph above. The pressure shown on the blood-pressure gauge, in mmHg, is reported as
30 mmHg
